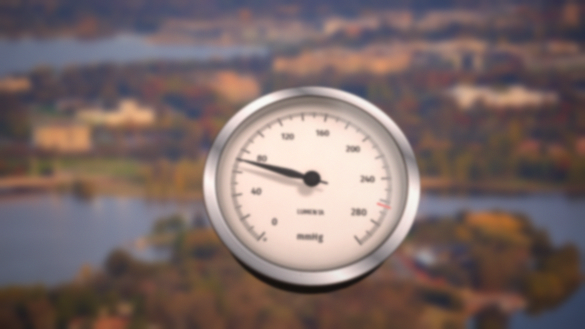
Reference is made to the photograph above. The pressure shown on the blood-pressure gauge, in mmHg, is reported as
70 mmHg
